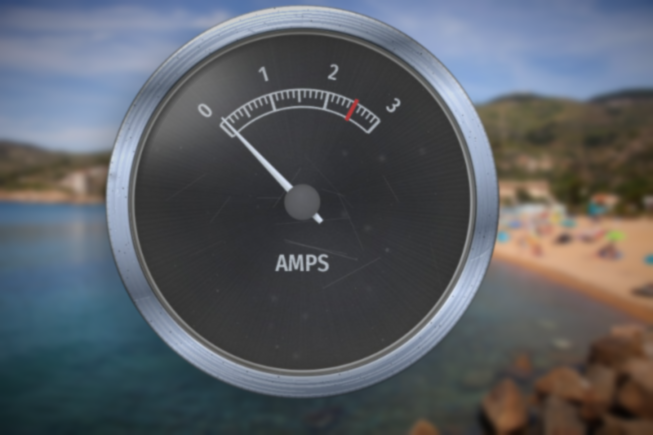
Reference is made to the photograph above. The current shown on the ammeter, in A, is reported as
0.1 A
